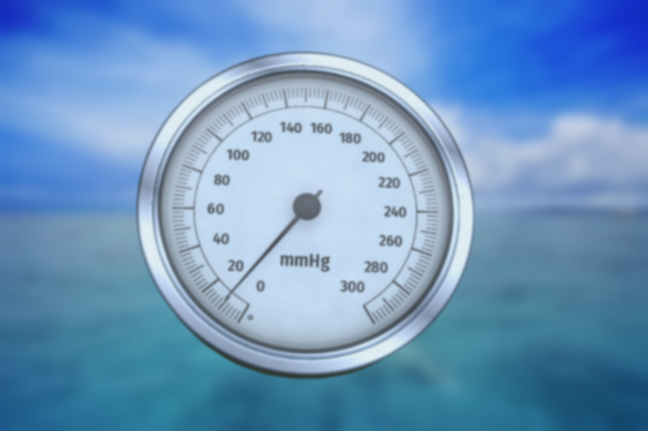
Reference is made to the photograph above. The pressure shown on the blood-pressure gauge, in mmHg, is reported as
10 mmHg
